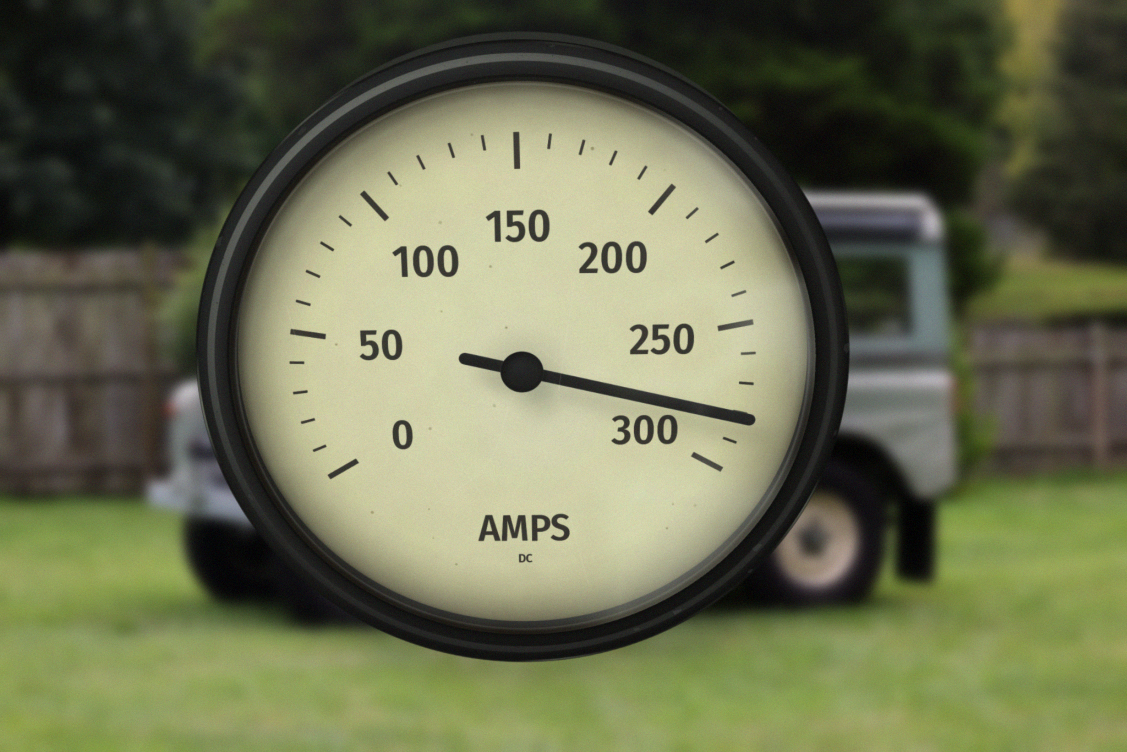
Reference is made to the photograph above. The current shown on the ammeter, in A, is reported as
280 A
